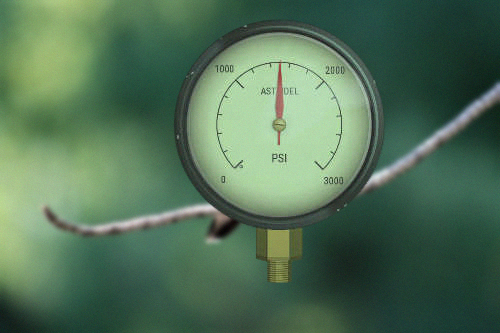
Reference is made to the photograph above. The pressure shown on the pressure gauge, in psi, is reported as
1500 psi
